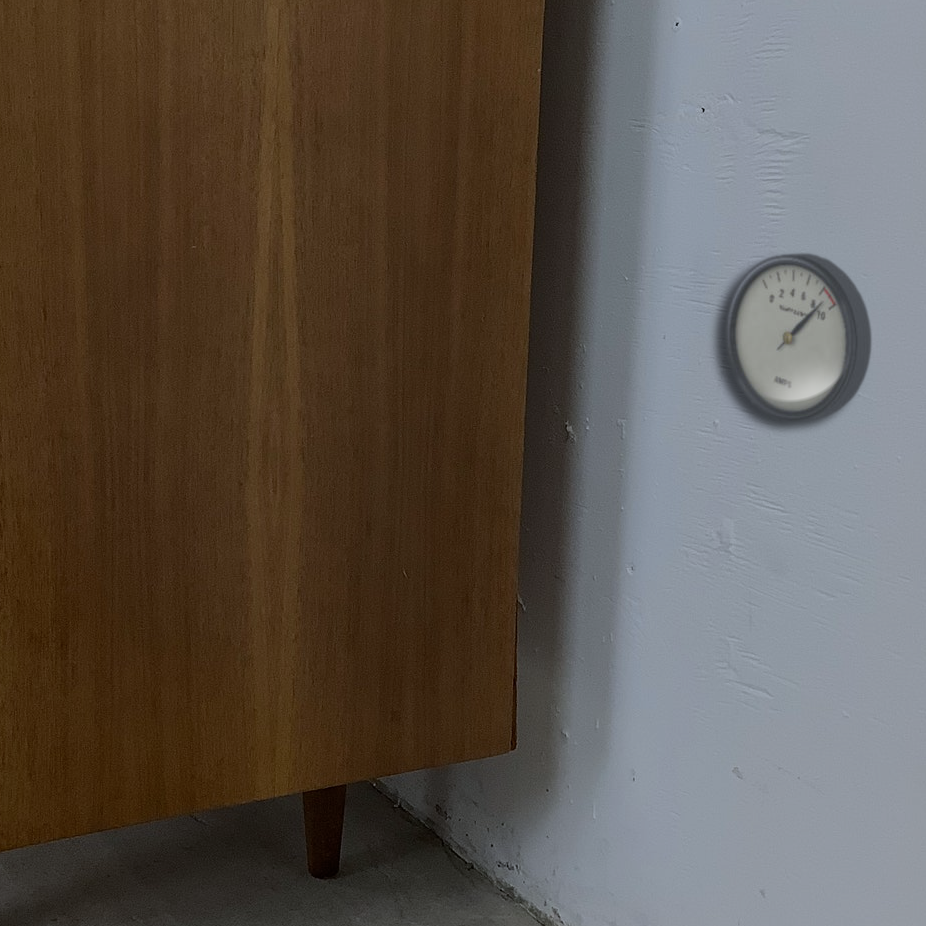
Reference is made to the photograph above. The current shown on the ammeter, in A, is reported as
9 A
